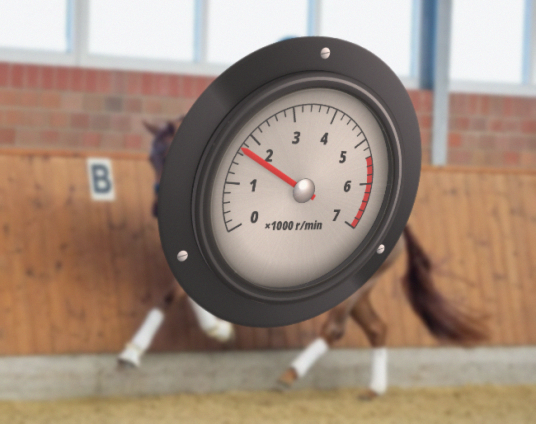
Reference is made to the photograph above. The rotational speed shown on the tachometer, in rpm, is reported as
1700 rpm
